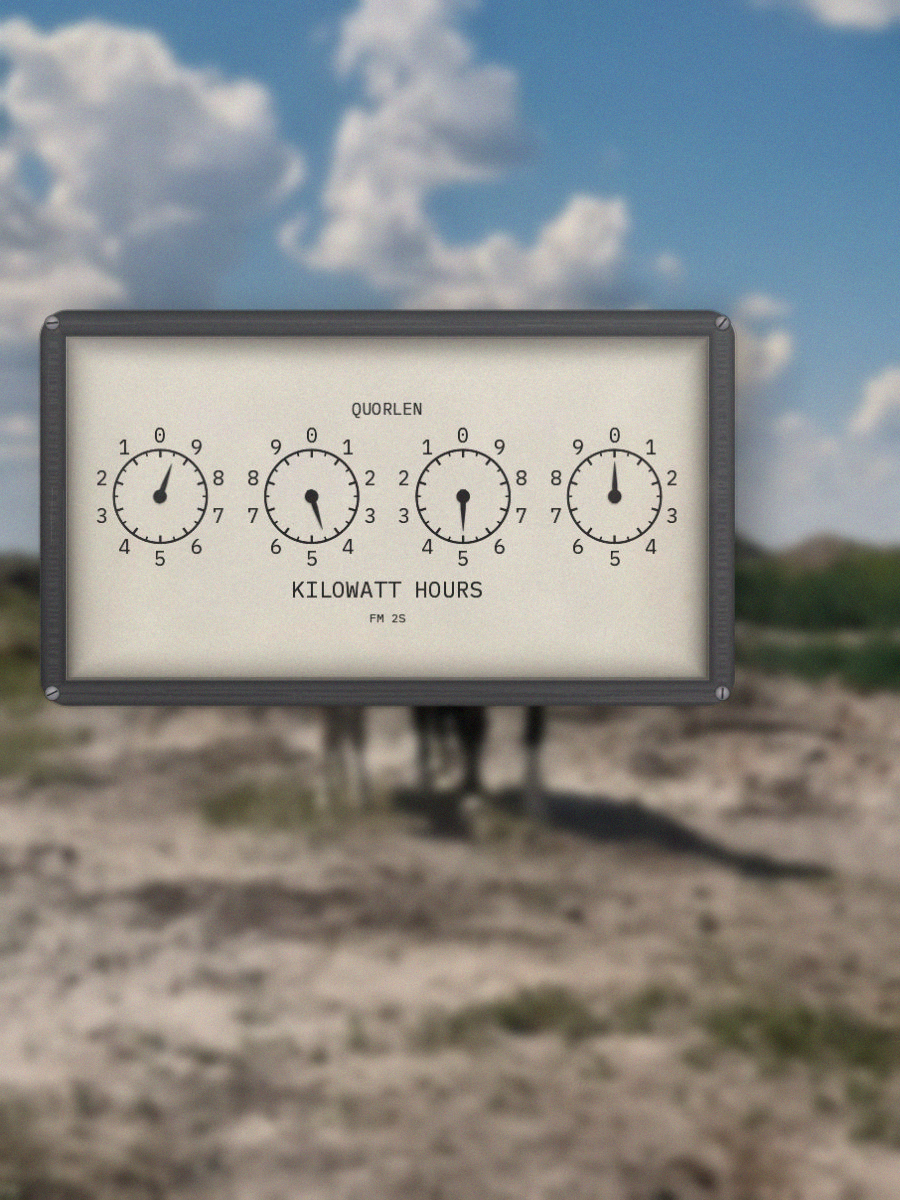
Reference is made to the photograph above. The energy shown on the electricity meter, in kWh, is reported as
9450 kWh
